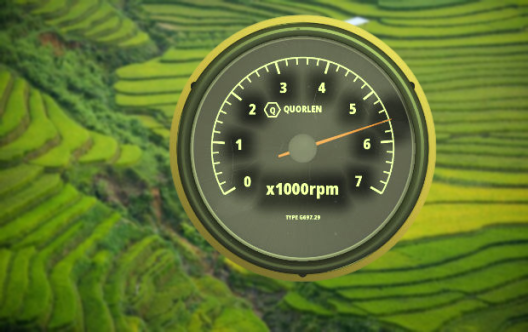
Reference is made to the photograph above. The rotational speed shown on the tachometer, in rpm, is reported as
5600 rpm
